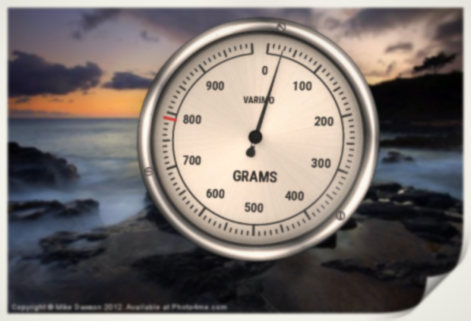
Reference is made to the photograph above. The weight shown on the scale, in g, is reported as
30 g
